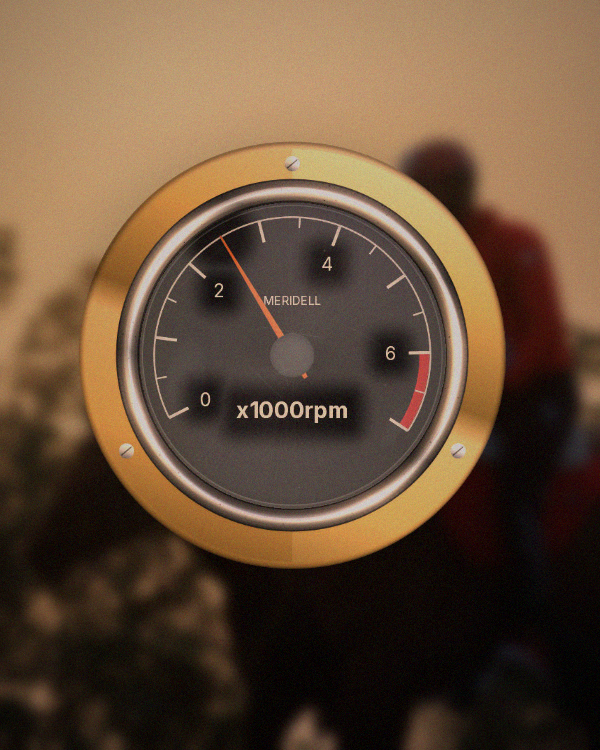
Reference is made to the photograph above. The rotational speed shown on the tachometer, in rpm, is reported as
2500 rpm
